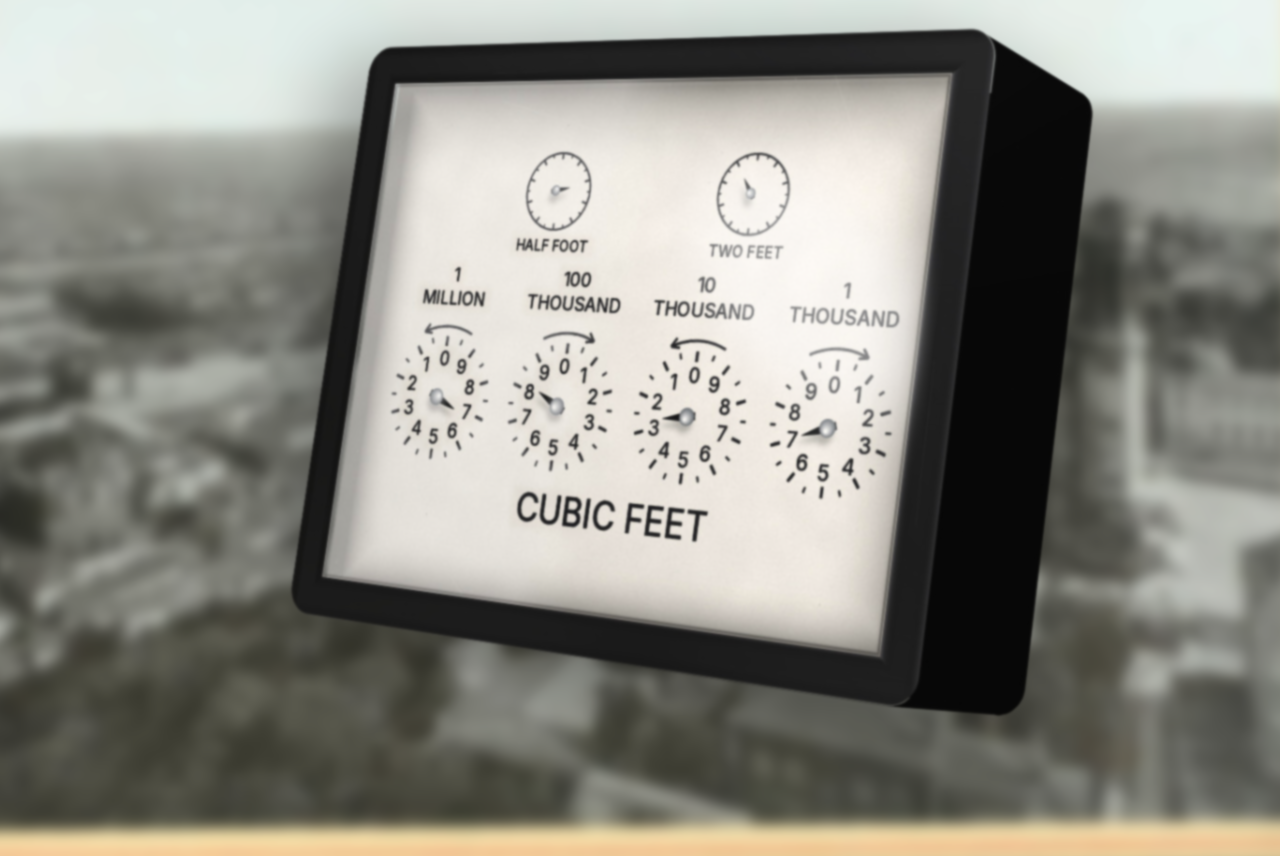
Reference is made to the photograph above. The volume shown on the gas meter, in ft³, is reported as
682700 ft³
